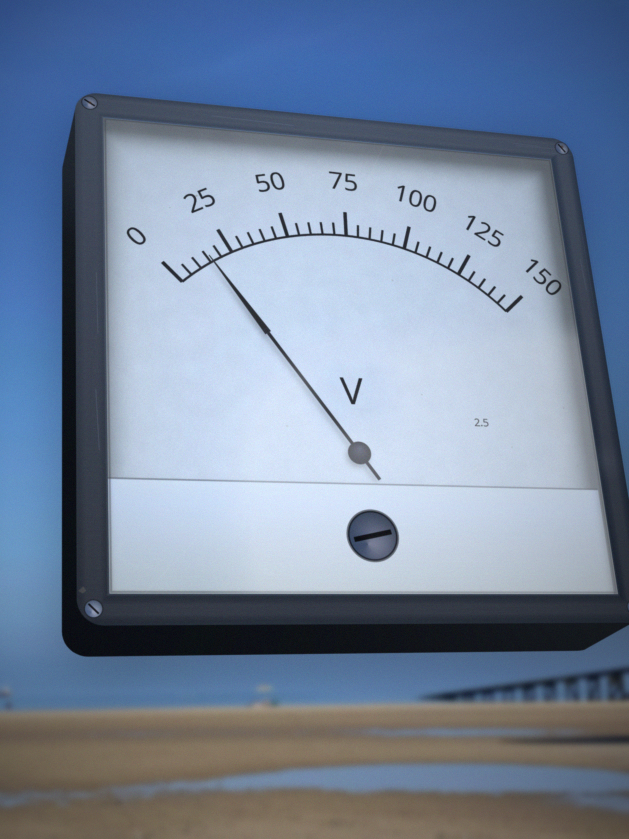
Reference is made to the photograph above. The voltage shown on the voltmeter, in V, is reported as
15 V
